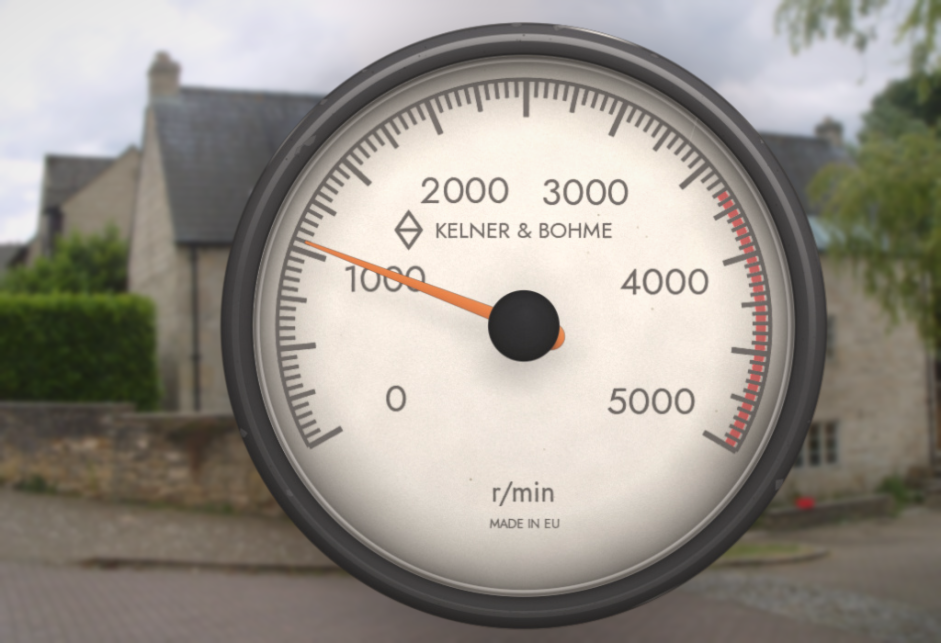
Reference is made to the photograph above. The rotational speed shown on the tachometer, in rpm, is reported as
1050 rpm
